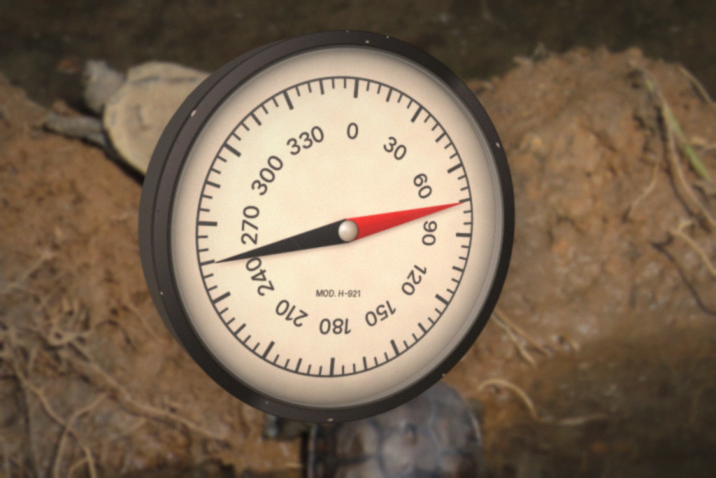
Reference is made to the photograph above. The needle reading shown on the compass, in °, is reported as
75 °
